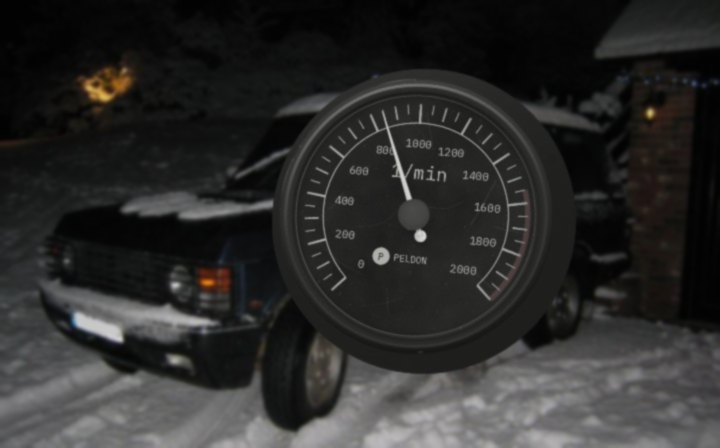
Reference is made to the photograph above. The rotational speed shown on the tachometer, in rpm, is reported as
850 rpm
